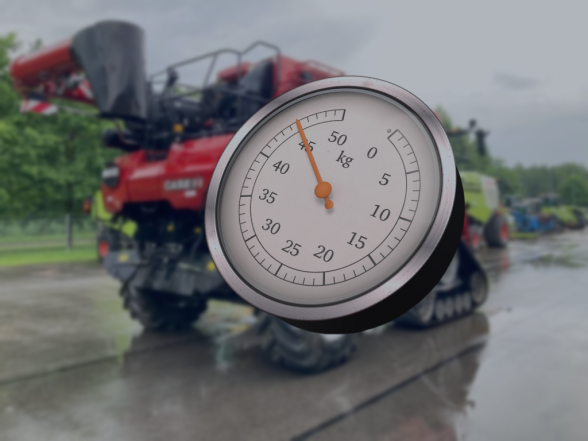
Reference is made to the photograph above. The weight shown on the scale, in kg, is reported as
45 kg
